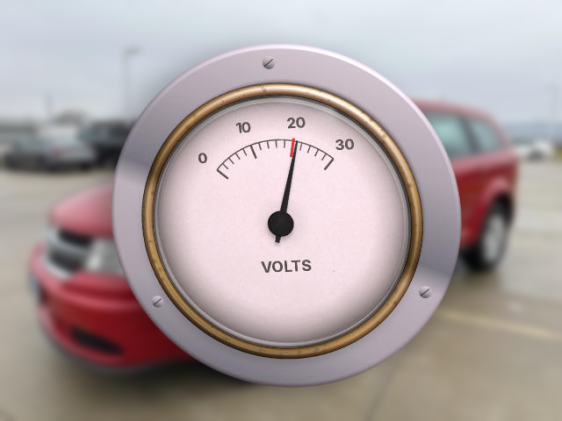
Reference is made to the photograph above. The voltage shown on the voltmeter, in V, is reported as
21 V
